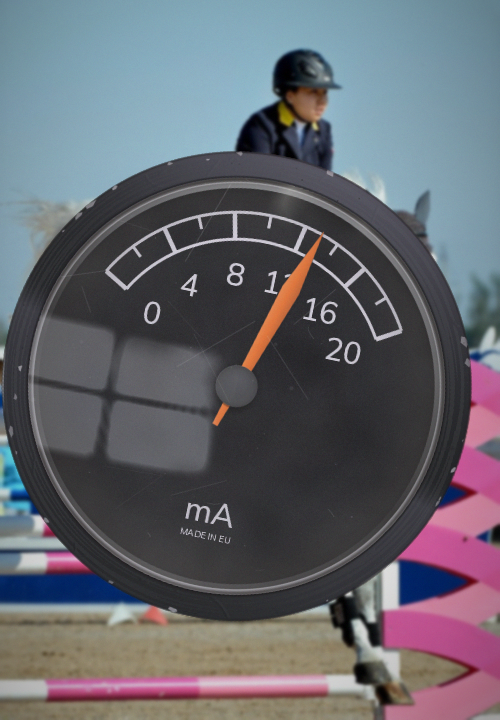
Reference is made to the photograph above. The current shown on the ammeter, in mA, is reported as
13 mA
